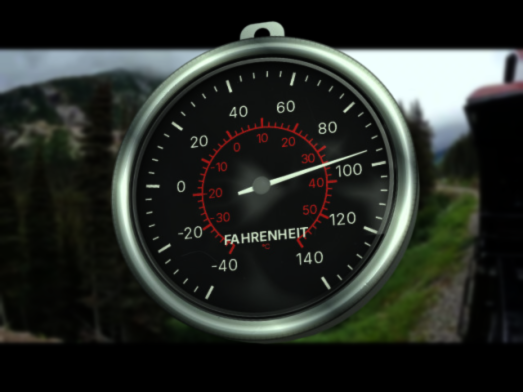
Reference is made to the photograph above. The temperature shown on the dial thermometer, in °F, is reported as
96 °F
